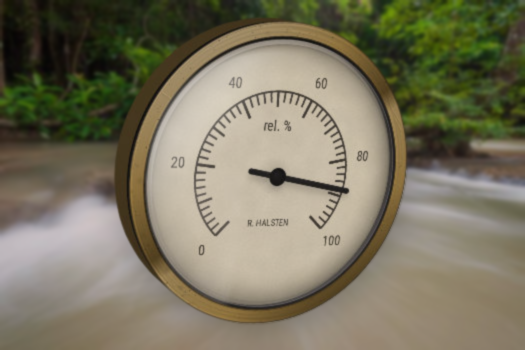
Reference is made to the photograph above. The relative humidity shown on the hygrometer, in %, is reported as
88 %
